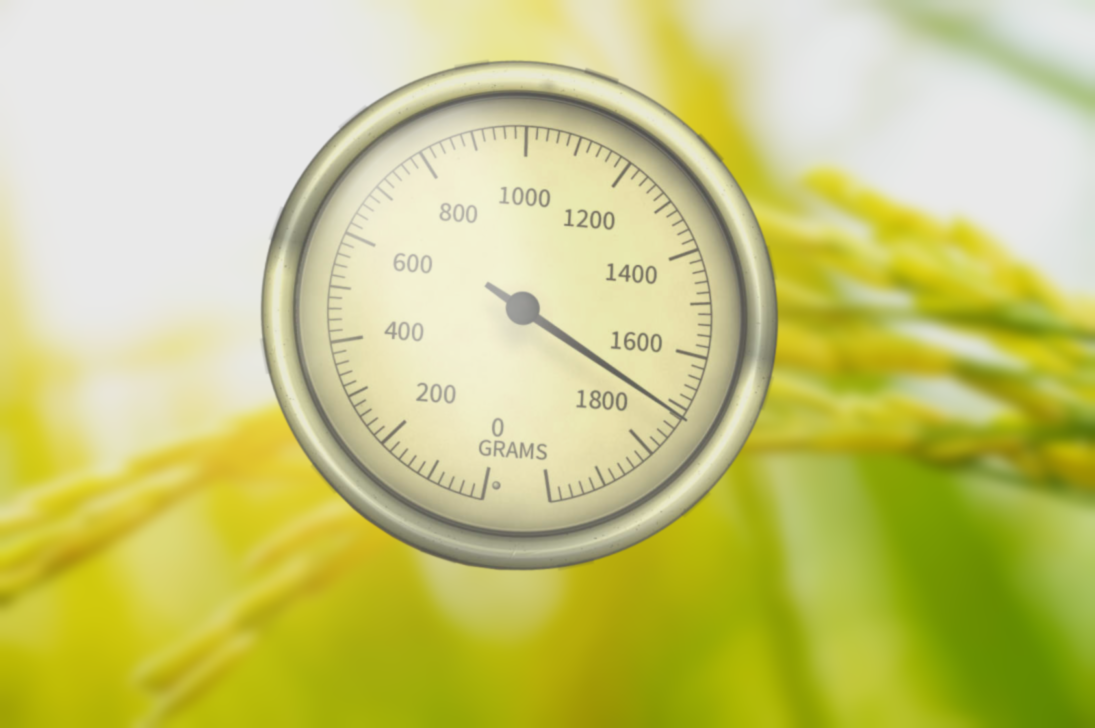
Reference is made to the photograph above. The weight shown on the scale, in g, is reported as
1720 g
